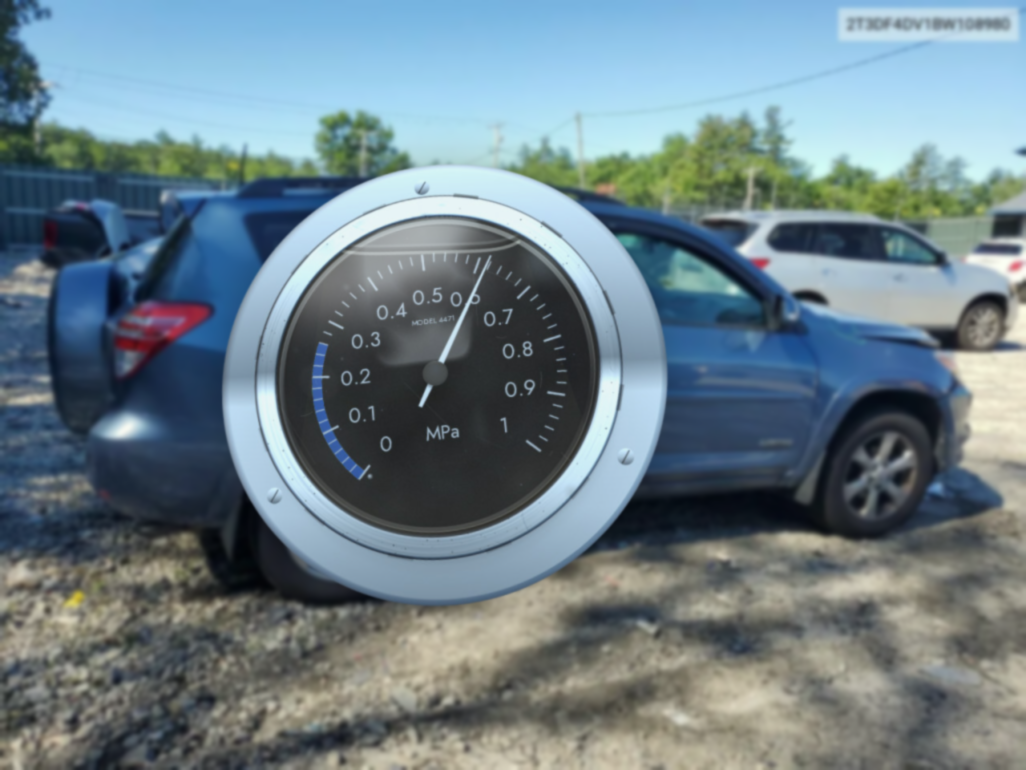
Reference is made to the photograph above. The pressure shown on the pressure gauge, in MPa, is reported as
0.62 MPa
